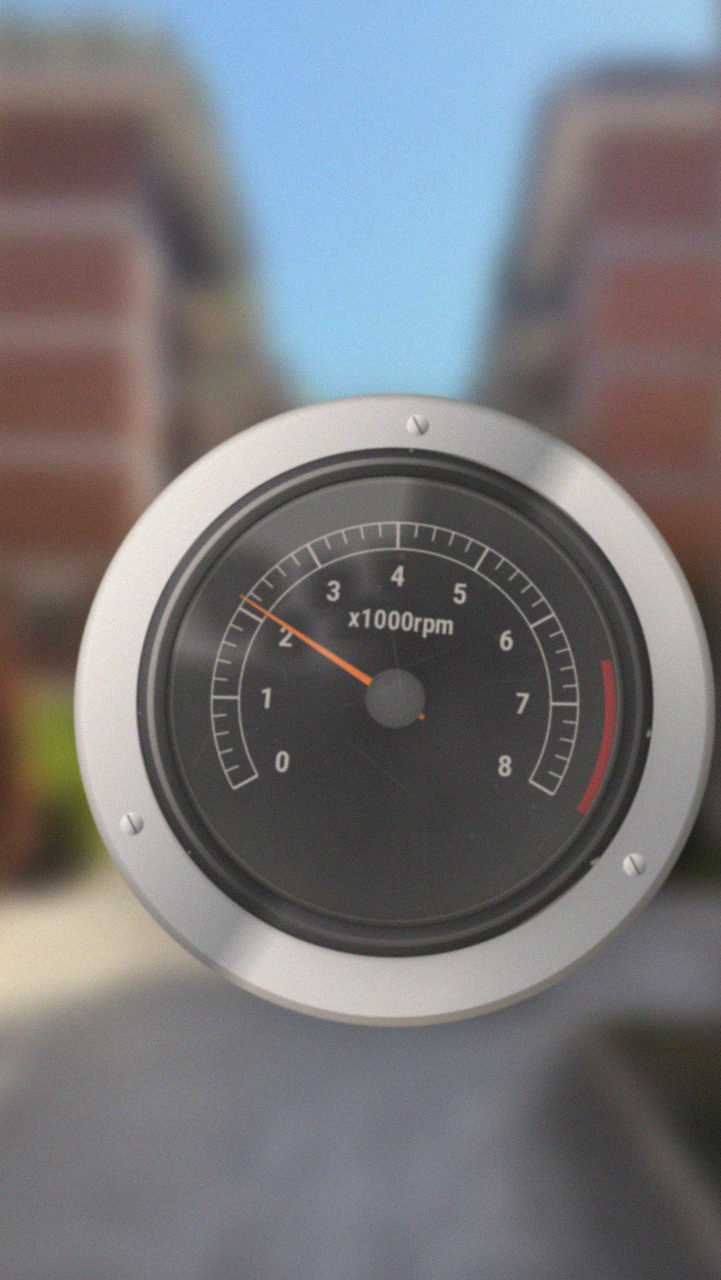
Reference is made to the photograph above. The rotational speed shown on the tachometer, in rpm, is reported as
2100 rpm
